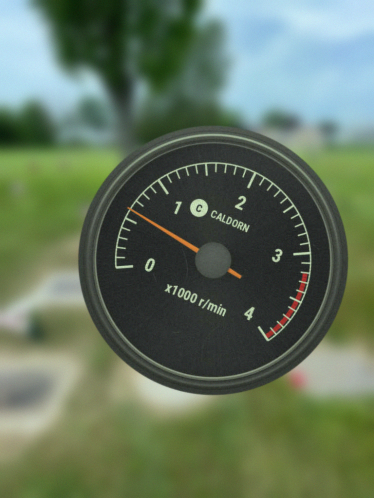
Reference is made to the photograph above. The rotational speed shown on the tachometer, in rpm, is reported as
600 rpm
